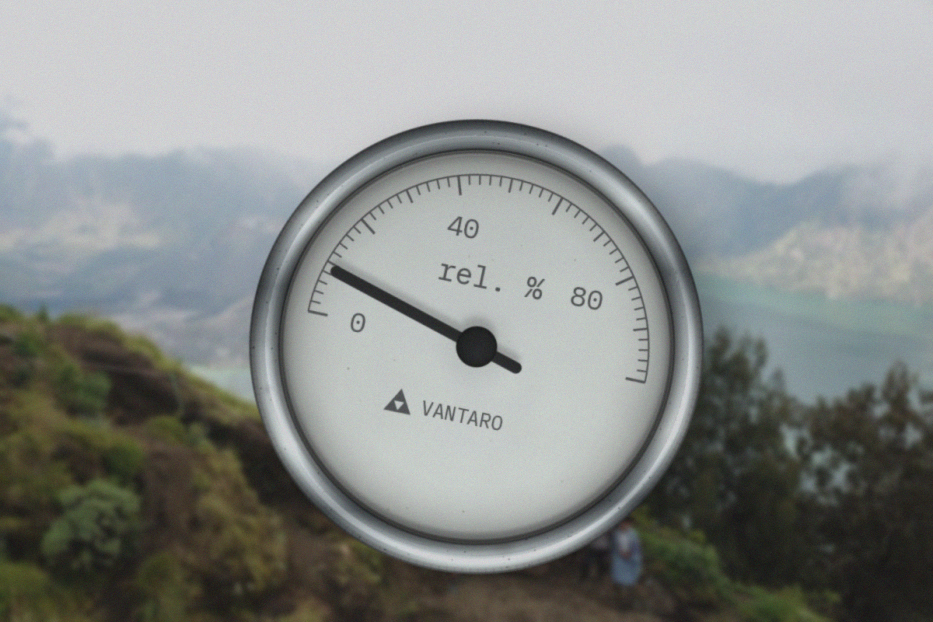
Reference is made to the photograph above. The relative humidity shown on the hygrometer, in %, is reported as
9 %
